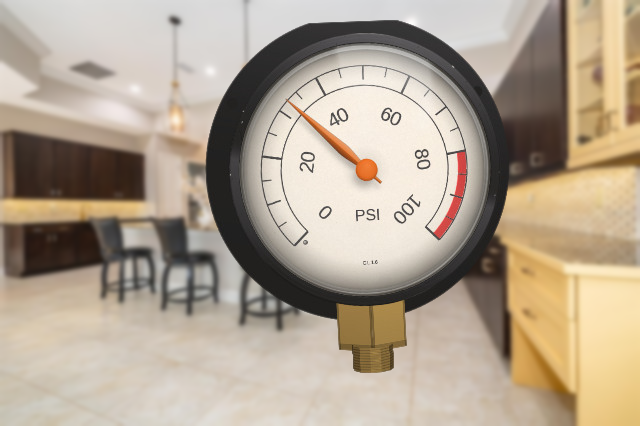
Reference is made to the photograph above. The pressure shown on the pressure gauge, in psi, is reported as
32.5 psi
